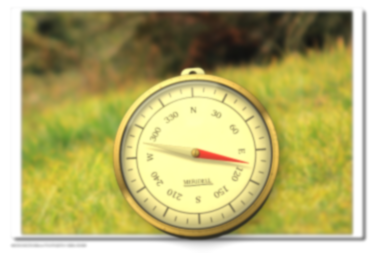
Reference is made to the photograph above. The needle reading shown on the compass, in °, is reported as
105 °
